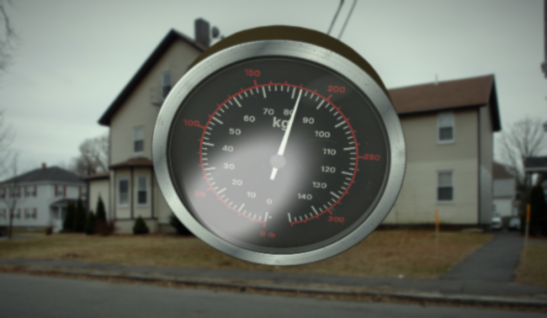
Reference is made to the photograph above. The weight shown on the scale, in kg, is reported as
82 kg
